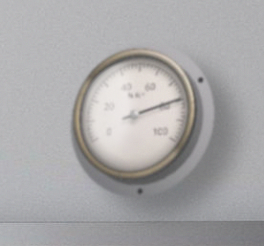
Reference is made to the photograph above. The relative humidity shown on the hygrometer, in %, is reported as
80 %
